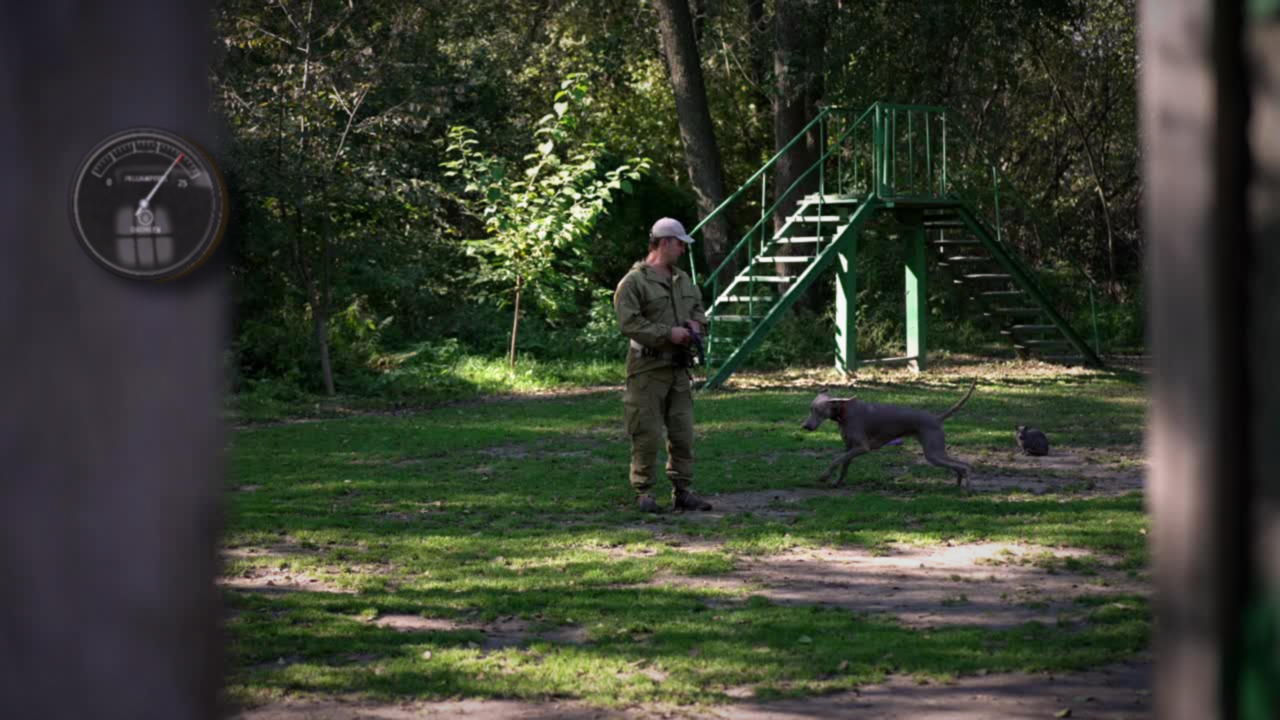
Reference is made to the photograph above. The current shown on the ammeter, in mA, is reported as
20 mA
